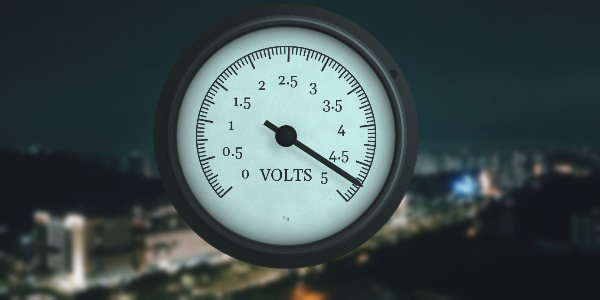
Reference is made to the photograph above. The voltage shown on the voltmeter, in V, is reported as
4.75 V
